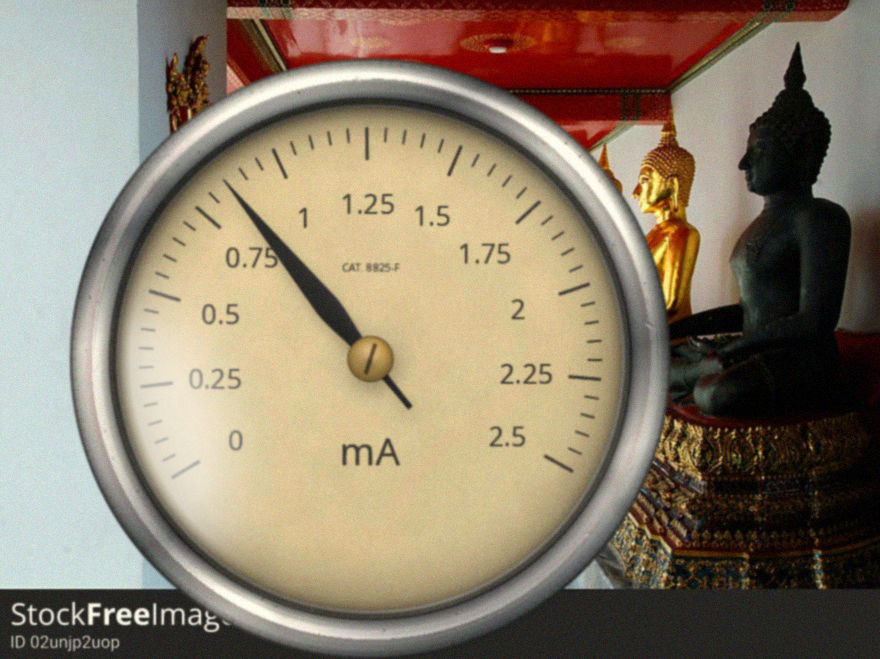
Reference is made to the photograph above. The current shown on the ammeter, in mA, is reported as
0.85 mA
